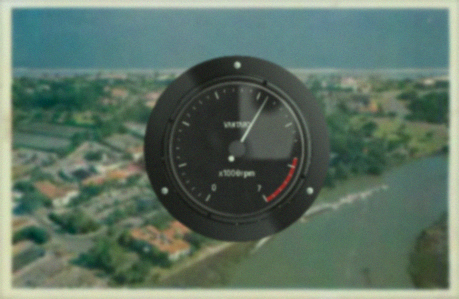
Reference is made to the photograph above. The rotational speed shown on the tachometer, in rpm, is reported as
4200 rpm
